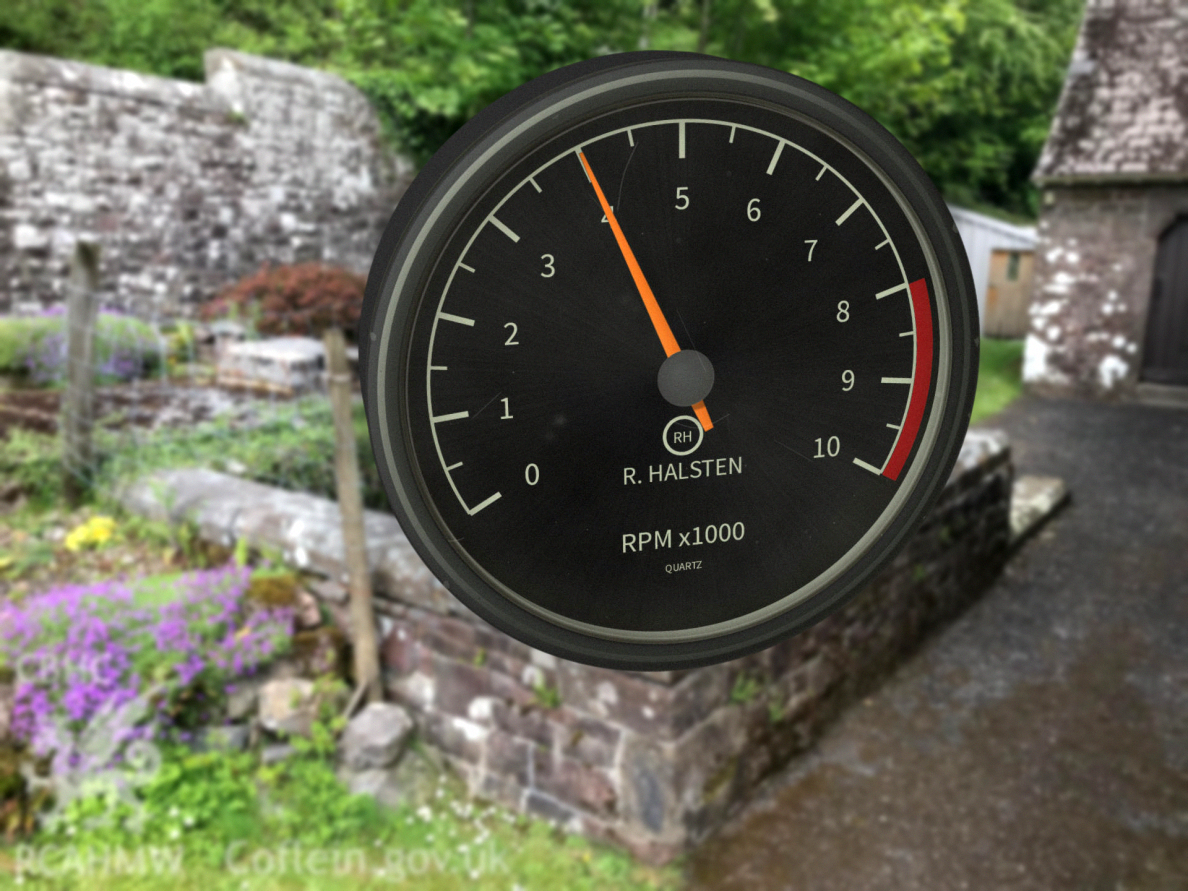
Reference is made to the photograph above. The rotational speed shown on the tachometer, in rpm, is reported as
4000 rpm
